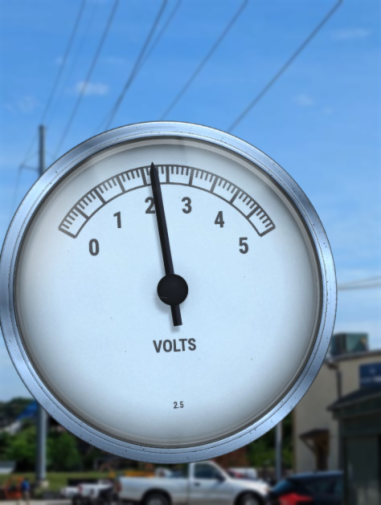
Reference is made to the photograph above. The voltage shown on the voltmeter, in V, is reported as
2.2 V
